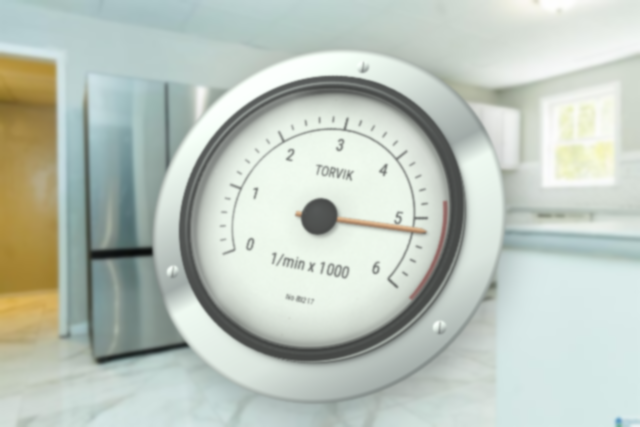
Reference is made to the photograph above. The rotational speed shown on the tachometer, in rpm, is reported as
5200 rpm
